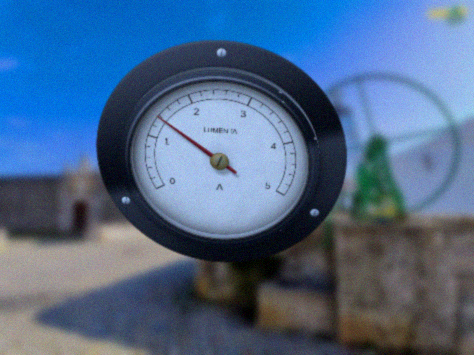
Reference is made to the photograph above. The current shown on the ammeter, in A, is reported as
1.4 A
